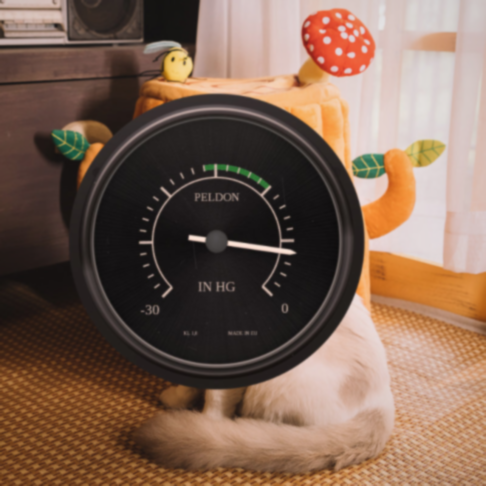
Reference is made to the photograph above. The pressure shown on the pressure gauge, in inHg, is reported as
-4 inHg
